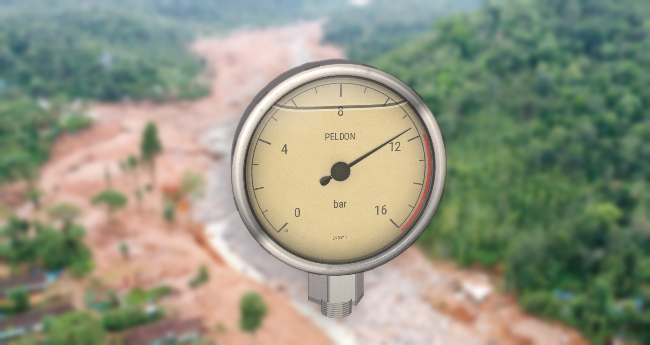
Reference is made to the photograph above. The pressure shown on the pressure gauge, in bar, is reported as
11.5 bar
